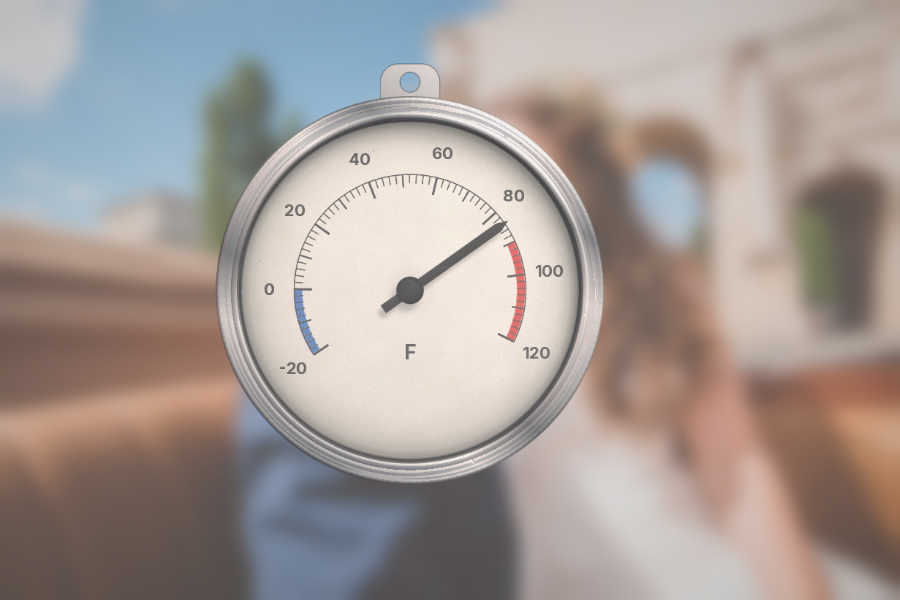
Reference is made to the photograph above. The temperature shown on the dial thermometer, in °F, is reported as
84 °F
